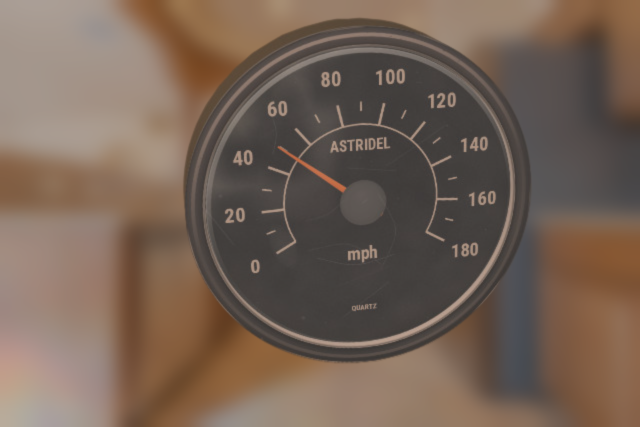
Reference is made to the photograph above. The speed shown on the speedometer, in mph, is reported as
50 mph
